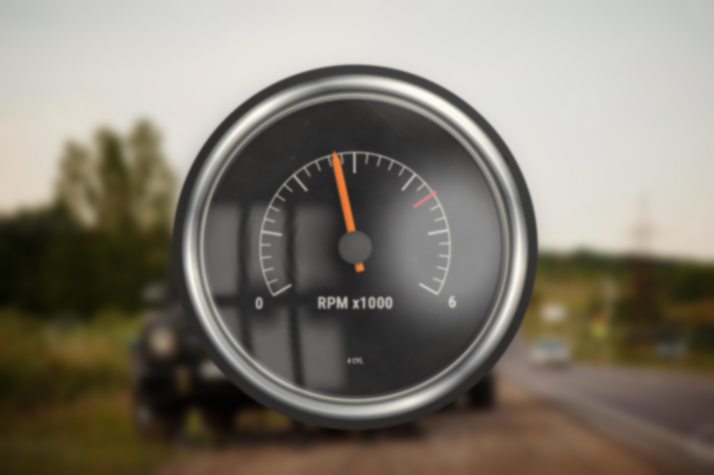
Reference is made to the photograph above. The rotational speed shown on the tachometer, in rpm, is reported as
2700 rpm
